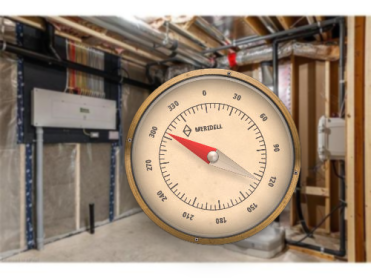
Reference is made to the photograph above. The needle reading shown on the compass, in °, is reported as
305 °
